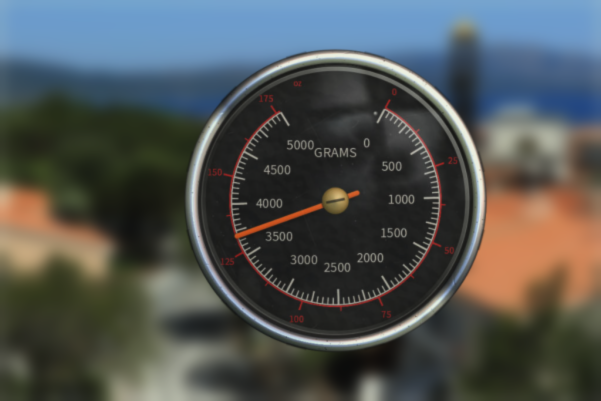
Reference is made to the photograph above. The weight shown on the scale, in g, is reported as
3700 g
